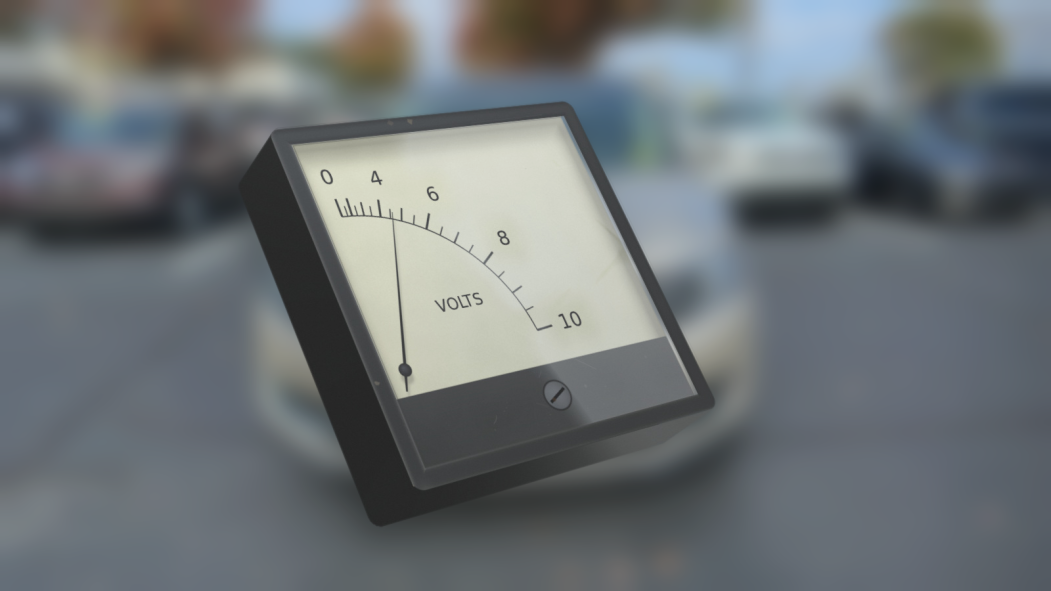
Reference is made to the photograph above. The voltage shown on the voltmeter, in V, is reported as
4.5 V
